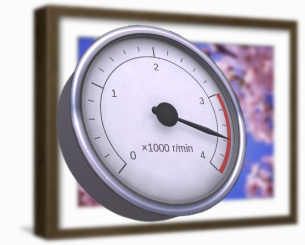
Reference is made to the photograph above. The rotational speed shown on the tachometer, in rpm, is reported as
3600 rpm
